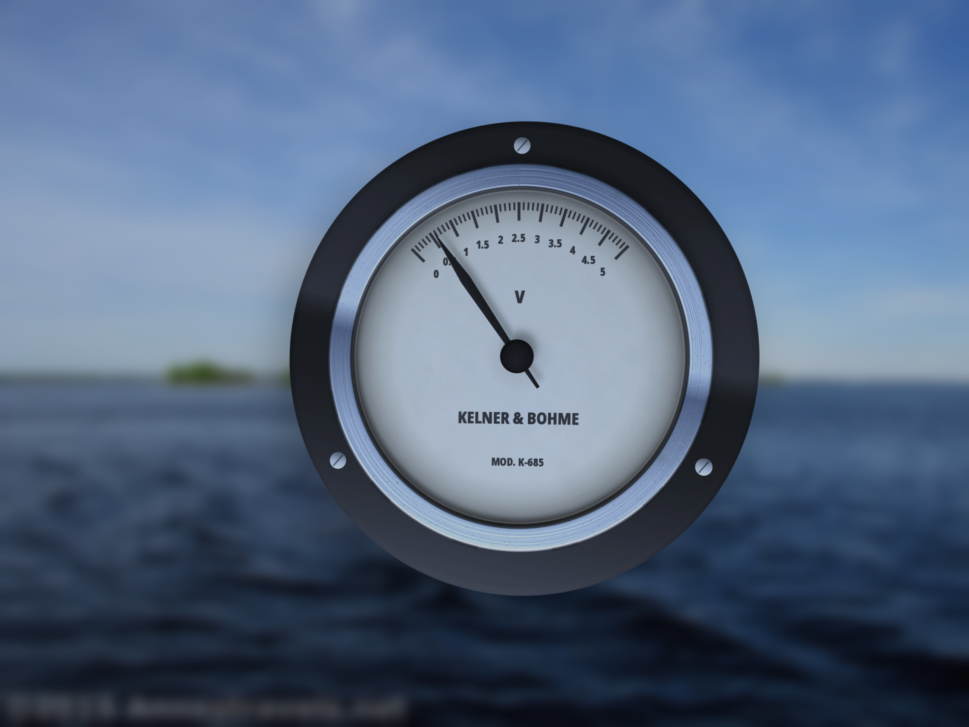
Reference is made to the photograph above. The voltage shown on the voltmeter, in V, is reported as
0.6 V
